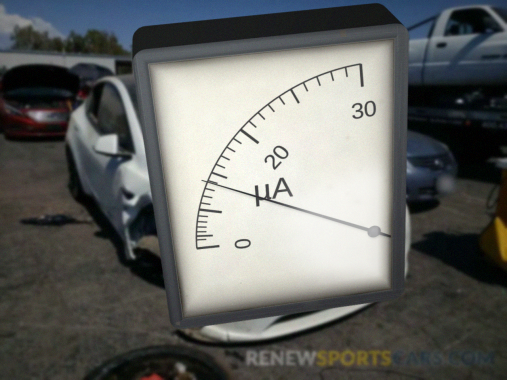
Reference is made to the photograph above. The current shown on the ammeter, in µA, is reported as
14 µA
